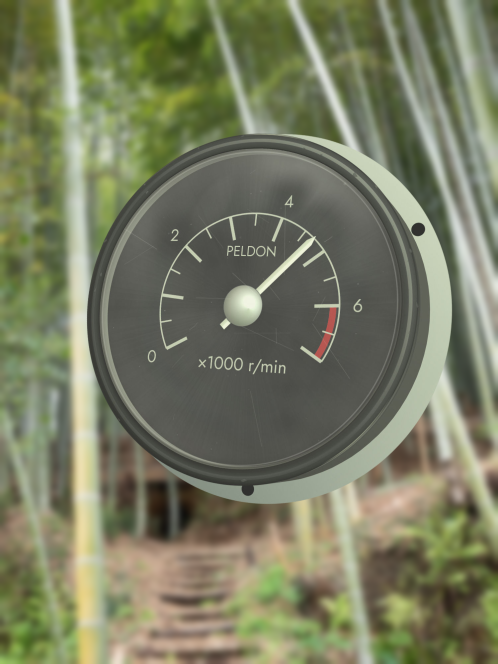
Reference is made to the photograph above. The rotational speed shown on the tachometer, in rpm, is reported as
4750 rpm
